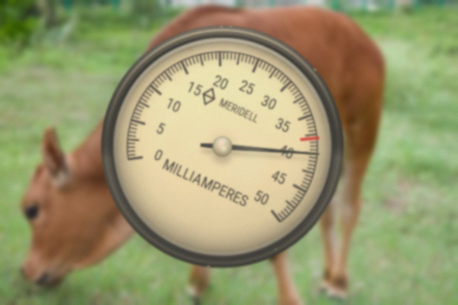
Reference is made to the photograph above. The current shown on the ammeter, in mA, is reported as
40 mA
